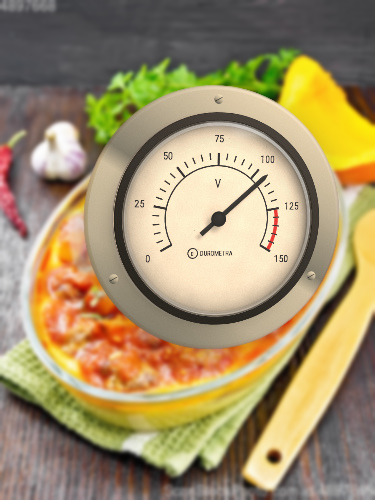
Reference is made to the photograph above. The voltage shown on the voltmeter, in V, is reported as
105 V
